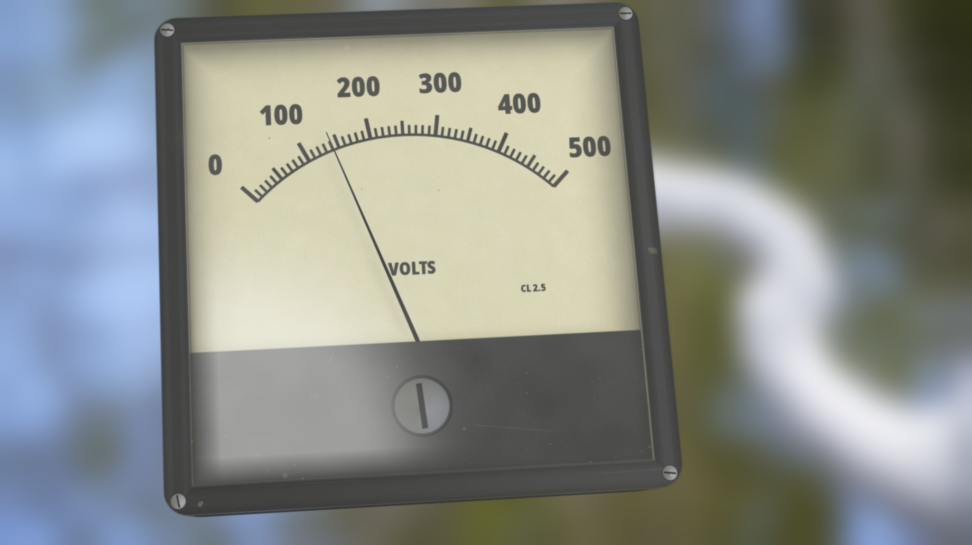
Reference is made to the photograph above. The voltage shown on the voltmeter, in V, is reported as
140 V
